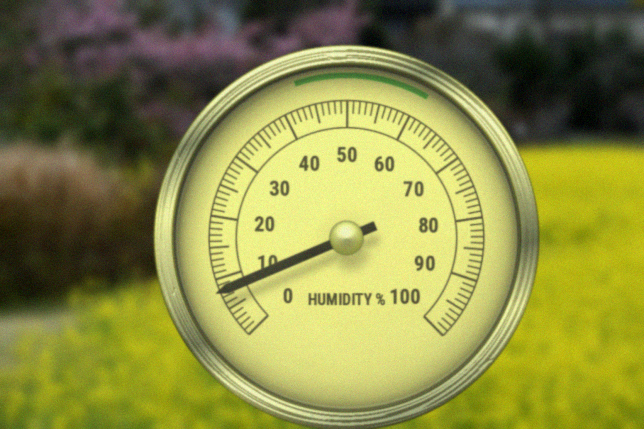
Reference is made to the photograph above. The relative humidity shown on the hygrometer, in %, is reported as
8 %
